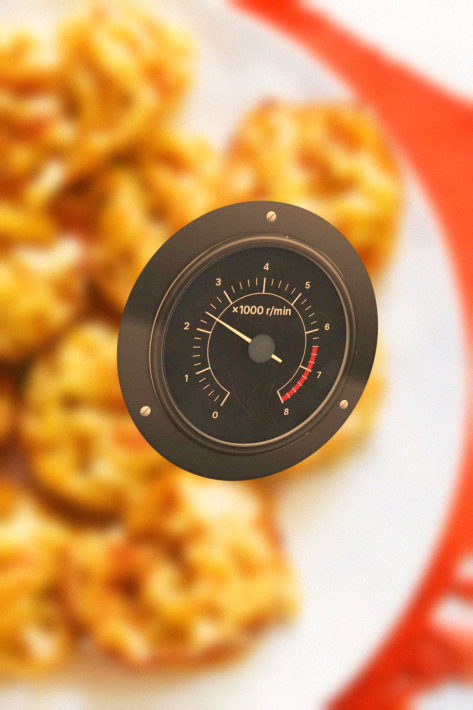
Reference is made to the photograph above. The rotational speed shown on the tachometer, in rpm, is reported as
2400 rpm
